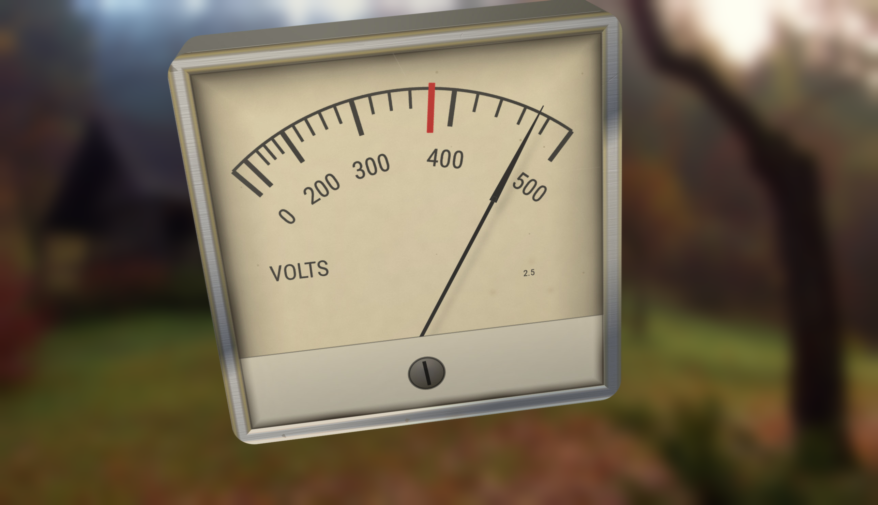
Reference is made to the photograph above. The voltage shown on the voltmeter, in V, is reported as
470 V
